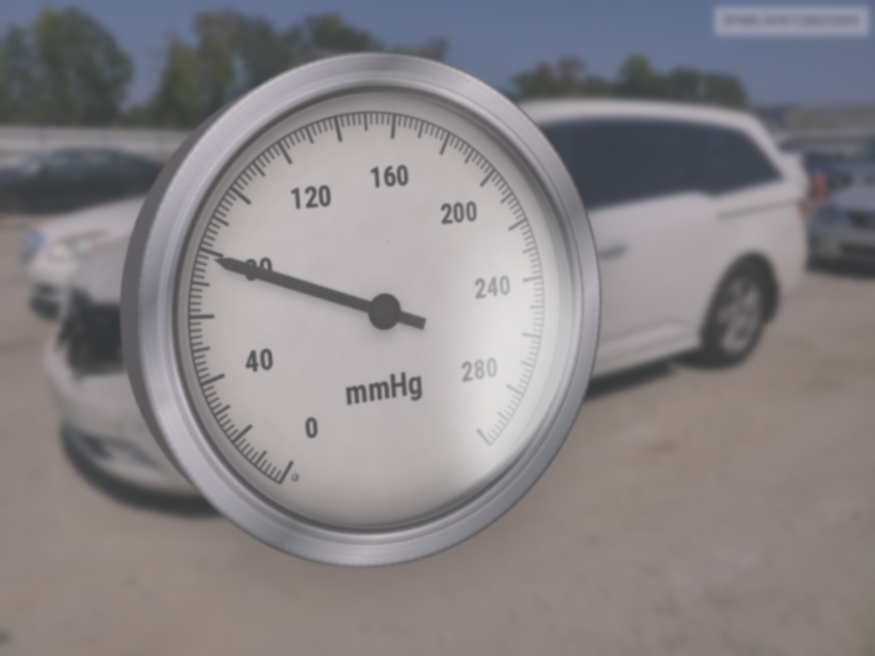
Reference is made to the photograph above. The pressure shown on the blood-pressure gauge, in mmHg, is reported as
78 mmHg
